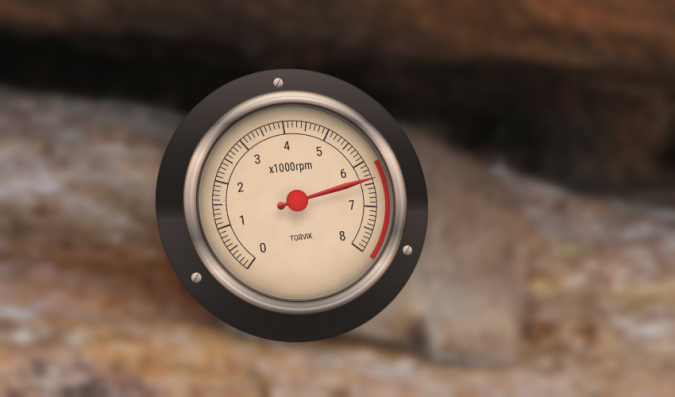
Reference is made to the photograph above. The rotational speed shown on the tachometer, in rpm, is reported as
6400 rpm
